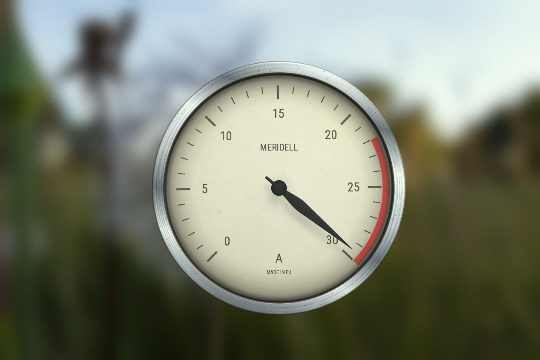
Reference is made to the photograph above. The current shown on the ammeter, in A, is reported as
29.5 A
